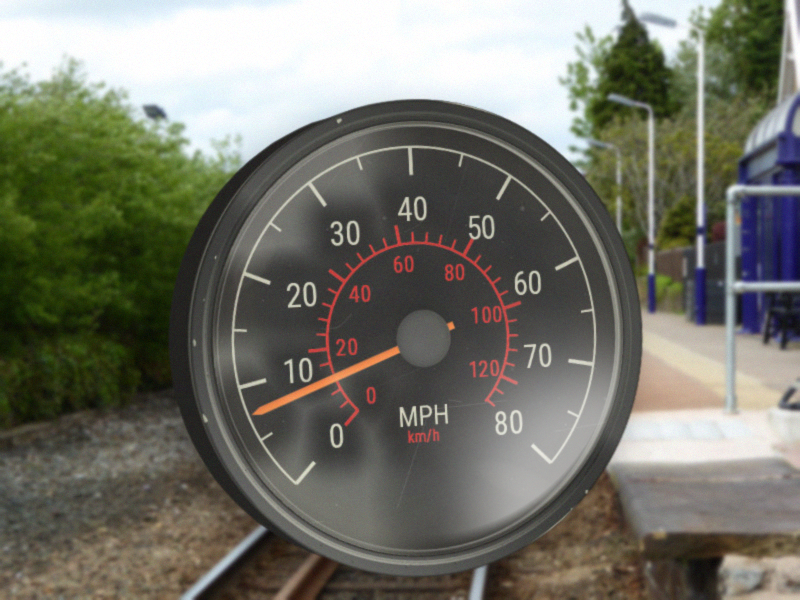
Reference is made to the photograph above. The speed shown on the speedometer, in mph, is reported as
7.5 mph
